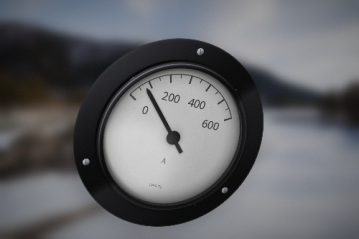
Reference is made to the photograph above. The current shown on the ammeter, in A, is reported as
75 A
